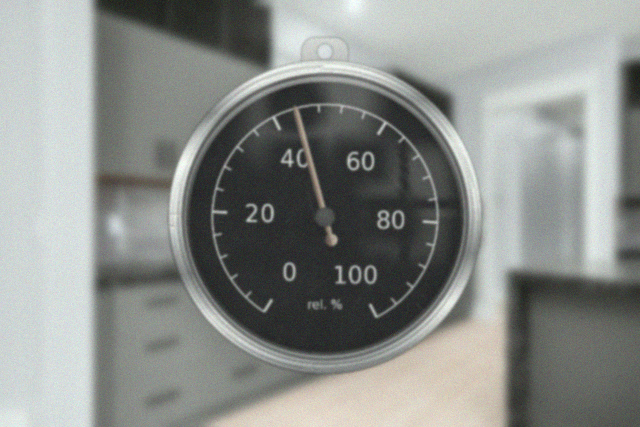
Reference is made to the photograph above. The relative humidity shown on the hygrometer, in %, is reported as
44 %
